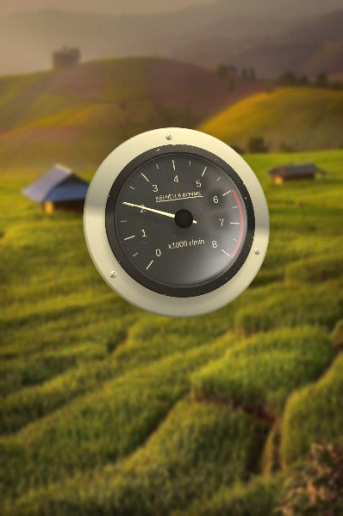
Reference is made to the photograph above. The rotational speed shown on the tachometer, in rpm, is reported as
2000 rpm
